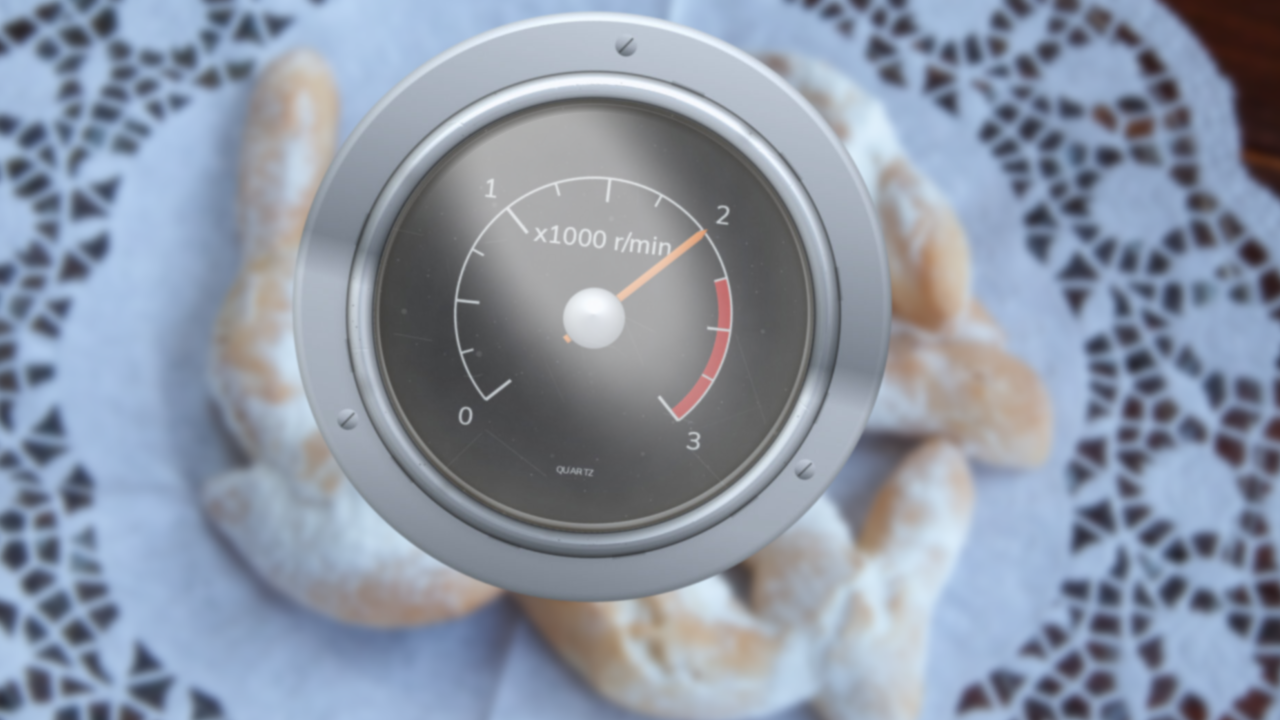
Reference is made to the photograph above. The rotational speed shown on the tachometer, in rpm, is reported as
2000 rpm
